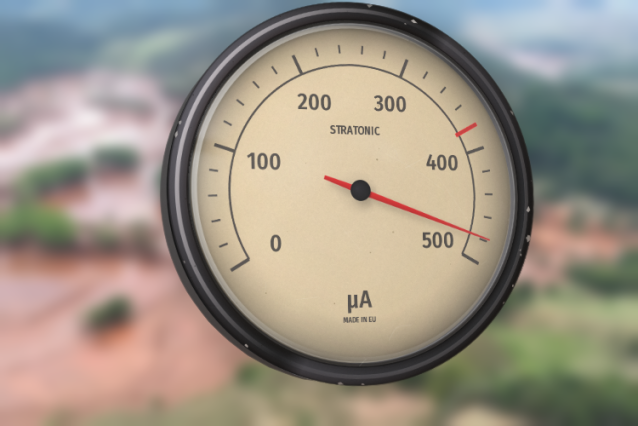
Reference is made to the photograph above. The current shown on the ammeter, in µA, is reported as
480 µA
